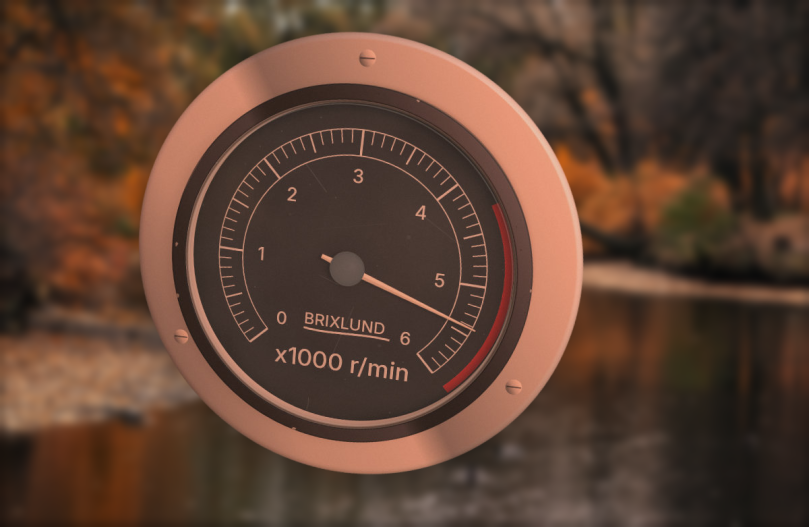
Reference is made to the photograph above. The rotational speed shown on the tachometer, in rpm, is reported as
5400 rpm
